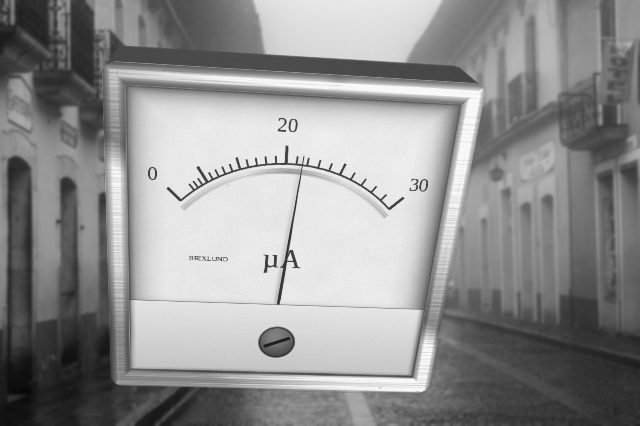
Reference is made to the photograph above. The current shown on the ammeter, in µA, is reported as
21.5 µA
